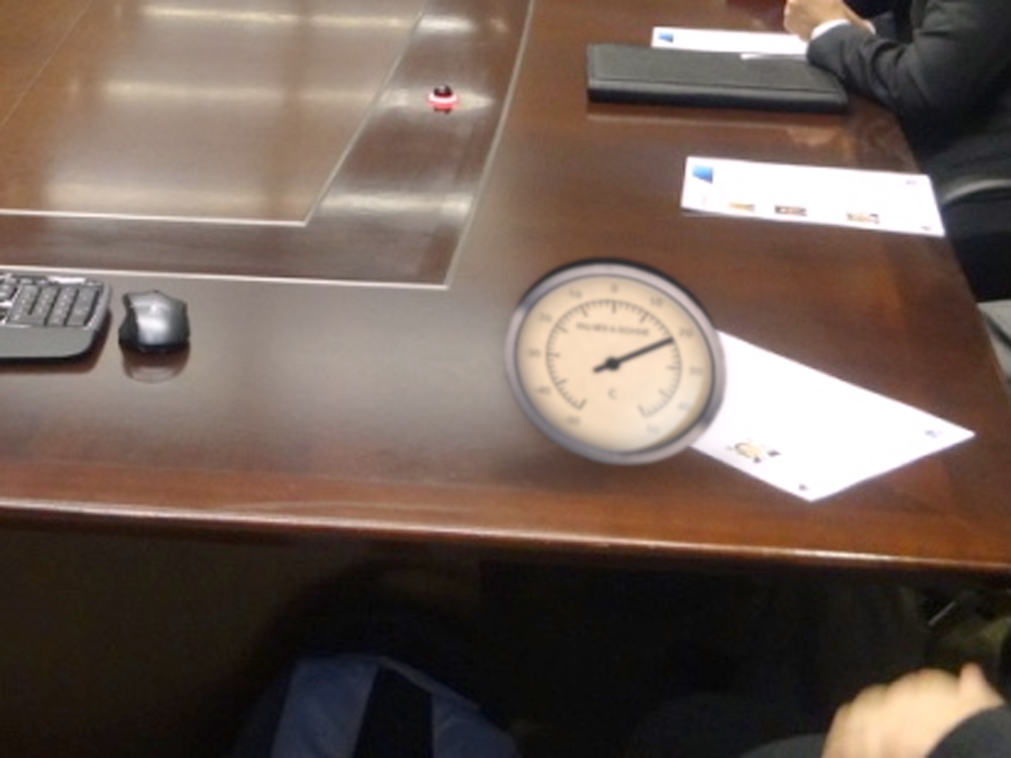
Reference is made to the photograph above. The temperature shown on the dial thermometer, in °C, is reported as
20 °C
